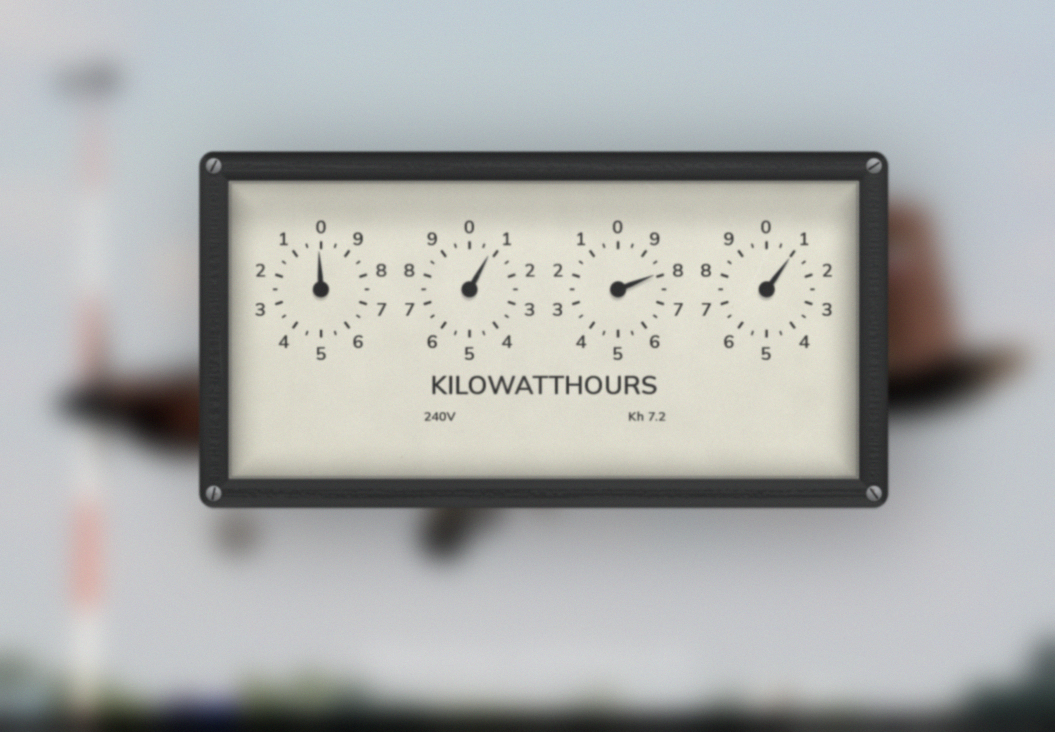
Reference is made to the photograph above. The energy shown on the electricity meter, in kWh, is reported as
81 kWh
